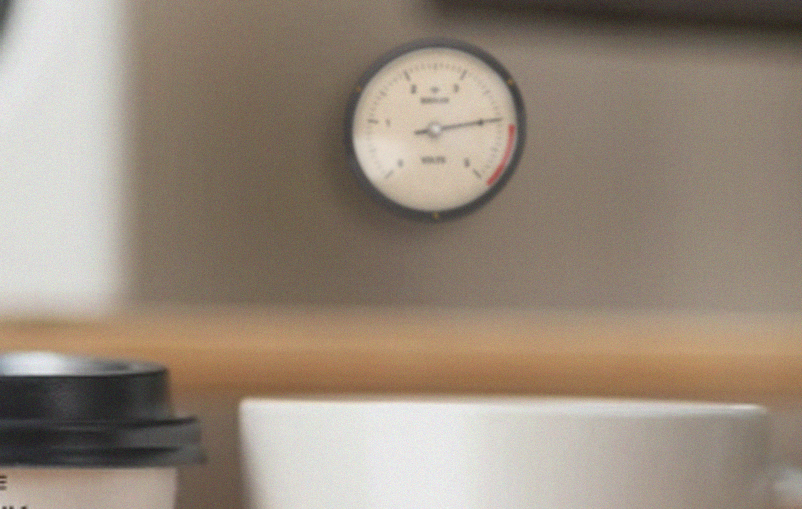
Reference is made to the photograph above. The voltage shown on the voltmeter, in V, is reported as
4 V
